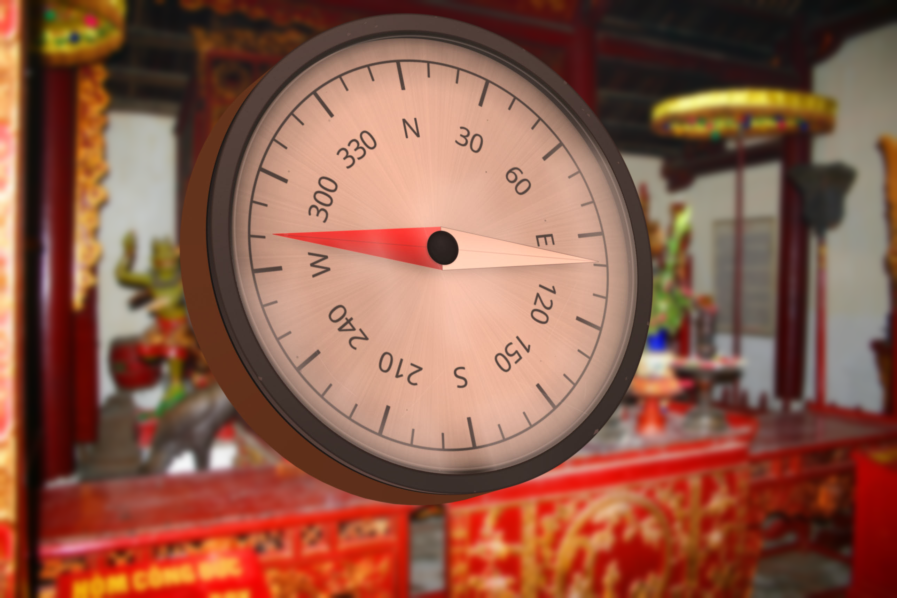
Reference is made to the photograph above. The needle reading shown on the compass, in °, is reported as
280 °
